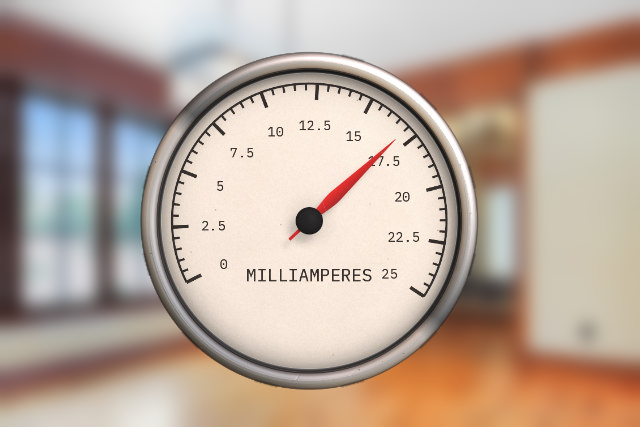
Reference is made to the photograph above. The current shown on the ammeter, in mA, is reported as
17 mA
